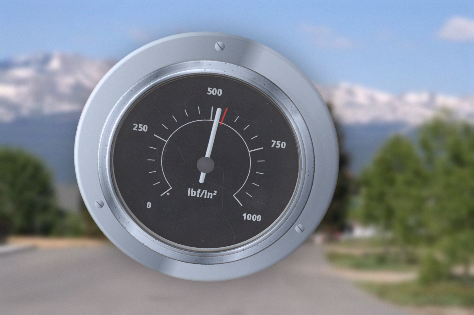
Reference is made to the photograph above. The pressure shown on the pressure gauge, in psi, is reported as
525 psi
